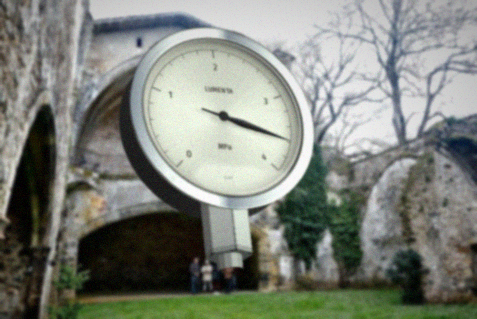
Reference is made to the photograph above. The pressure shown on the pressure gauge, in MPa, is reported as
3.6 MPa
